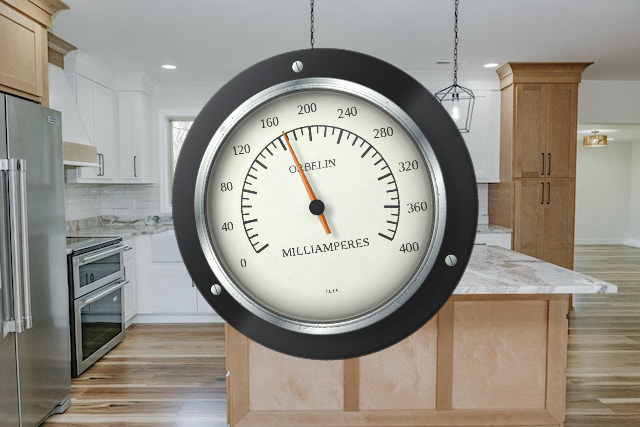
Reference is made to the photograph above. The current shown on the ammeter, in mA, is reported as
170 mA
